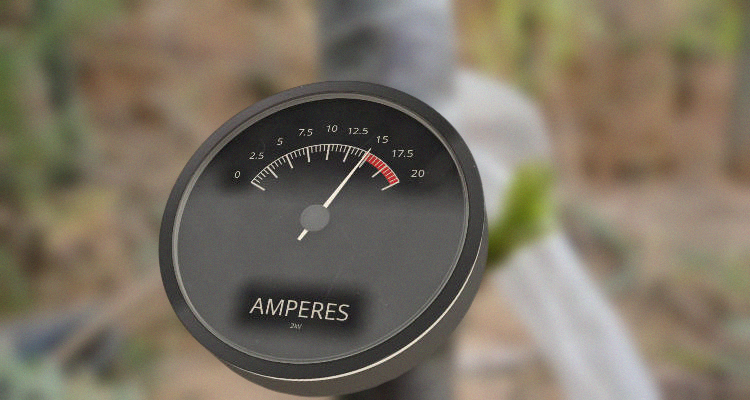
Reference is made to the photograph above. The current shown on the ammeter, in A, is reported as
15 A
